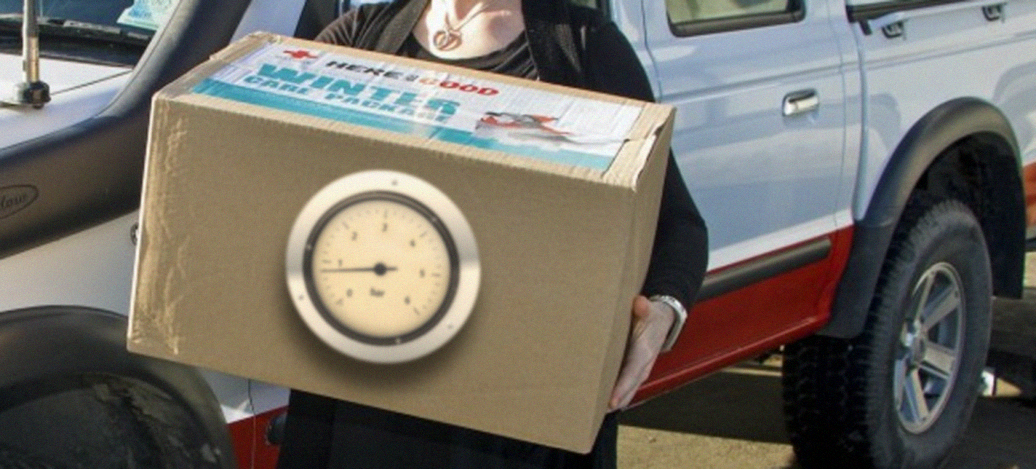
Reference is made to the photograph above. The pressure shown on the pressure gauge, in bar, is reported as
0.8 bar
